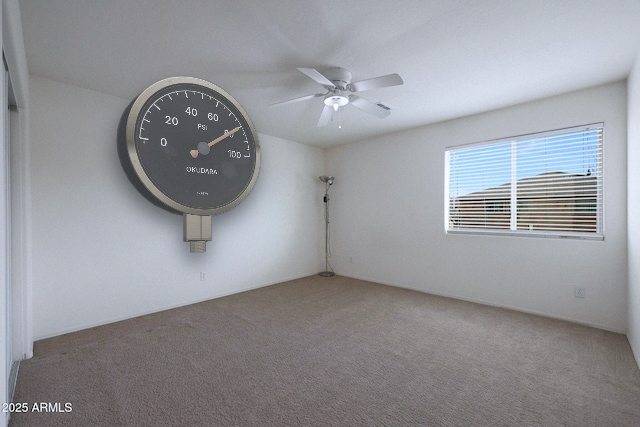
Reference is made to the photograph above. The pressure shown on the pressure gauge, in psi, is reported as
80 psi
